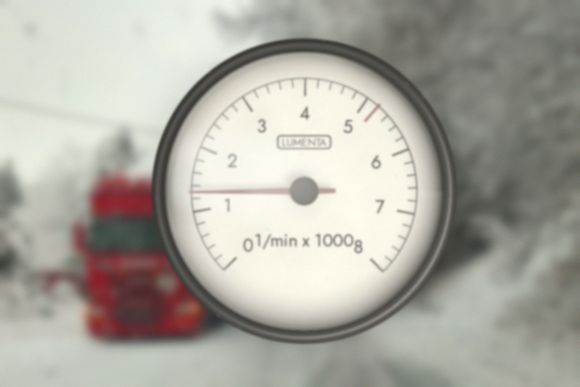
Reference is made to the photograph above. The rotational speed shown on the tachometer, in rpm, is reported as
1300 rpm
